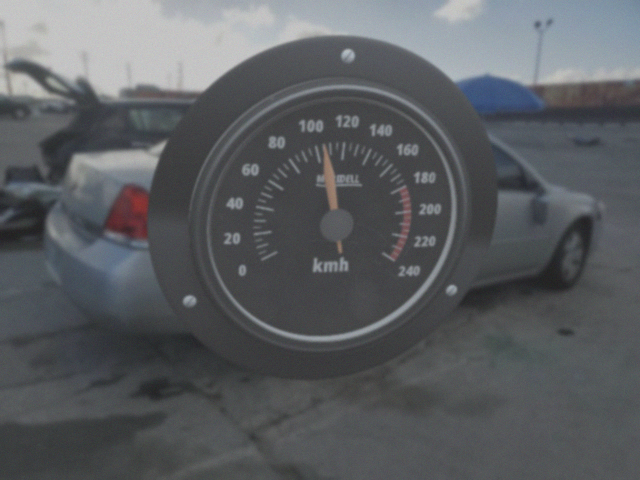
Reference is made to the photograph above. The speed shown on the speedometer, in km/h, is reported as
105 km/h
